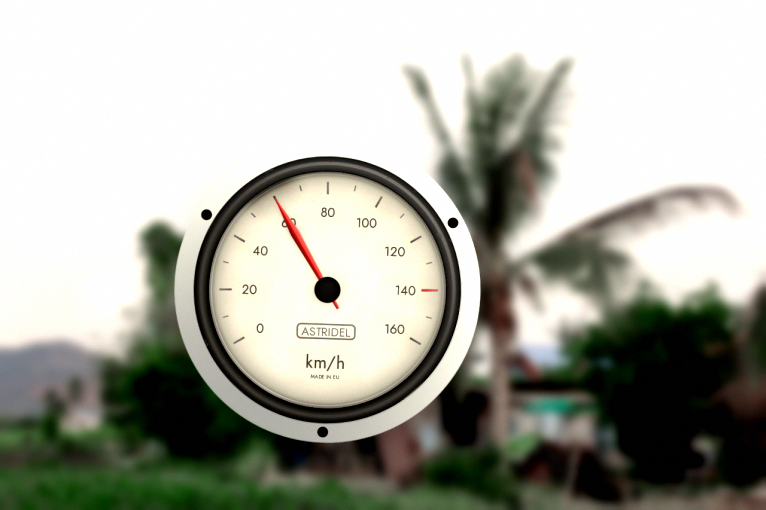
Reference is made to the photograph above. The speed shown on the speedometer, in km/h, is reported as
60 km/h
